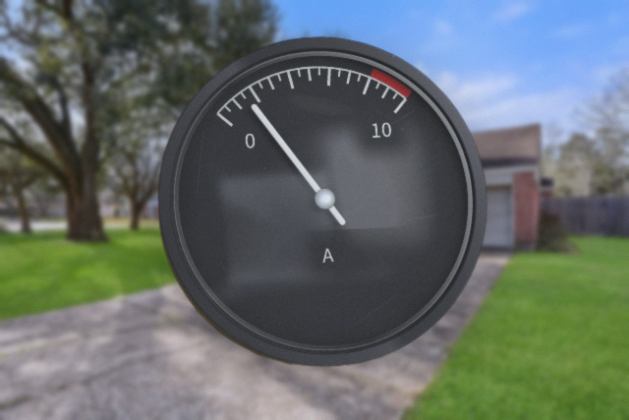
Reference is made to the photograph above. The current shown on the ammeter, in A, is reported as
1.5 A
